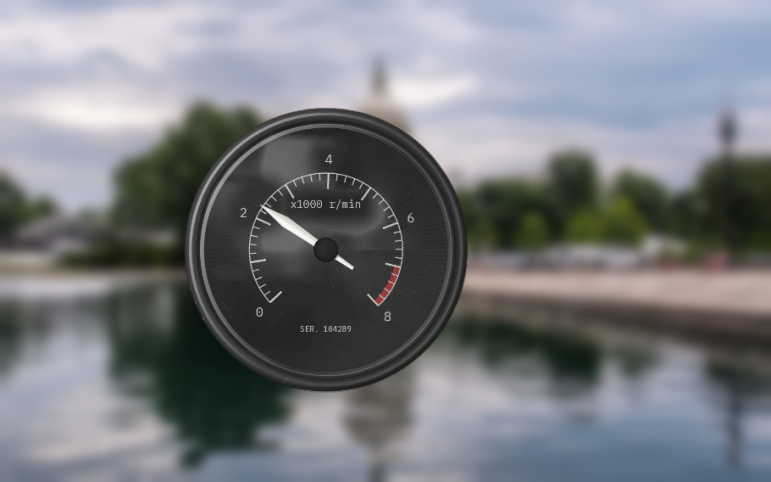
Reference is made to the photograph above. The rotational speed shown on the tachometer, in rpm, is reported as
2300 rpm
